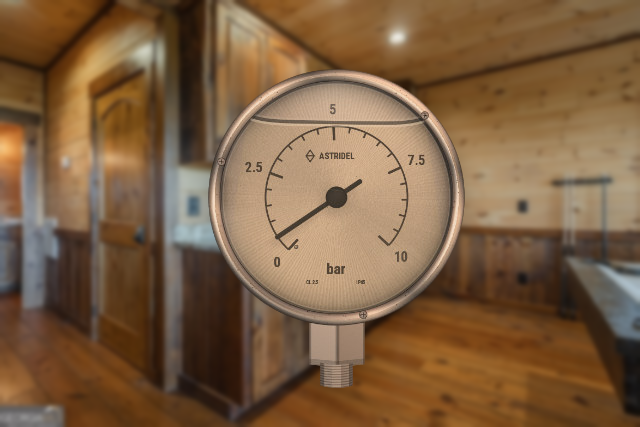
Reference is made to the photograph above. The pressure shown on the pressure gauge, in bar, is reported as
0.5 bar
